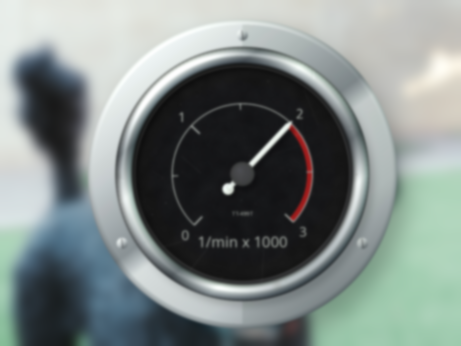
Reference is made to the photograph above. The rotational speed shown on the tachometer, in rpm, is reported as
2000 rpm
